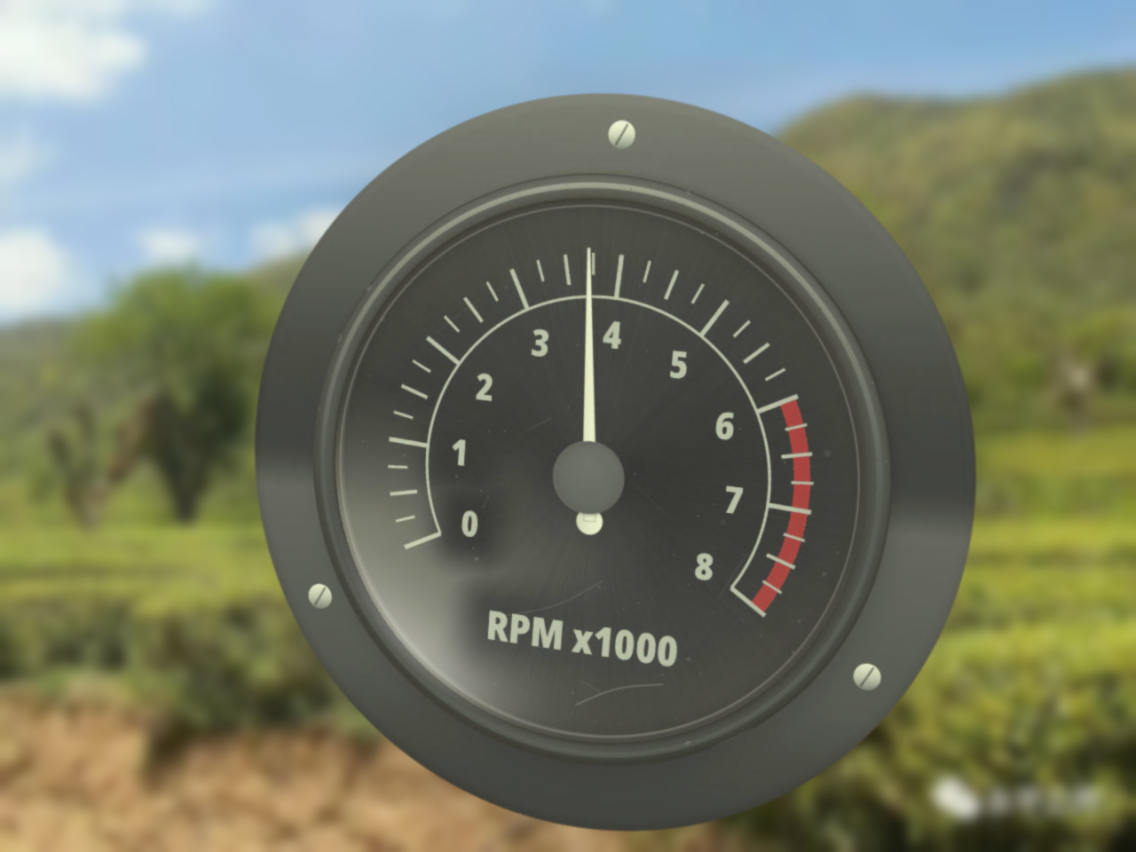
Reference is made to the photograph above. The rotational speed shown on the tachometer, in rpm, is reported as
3750 rpm
